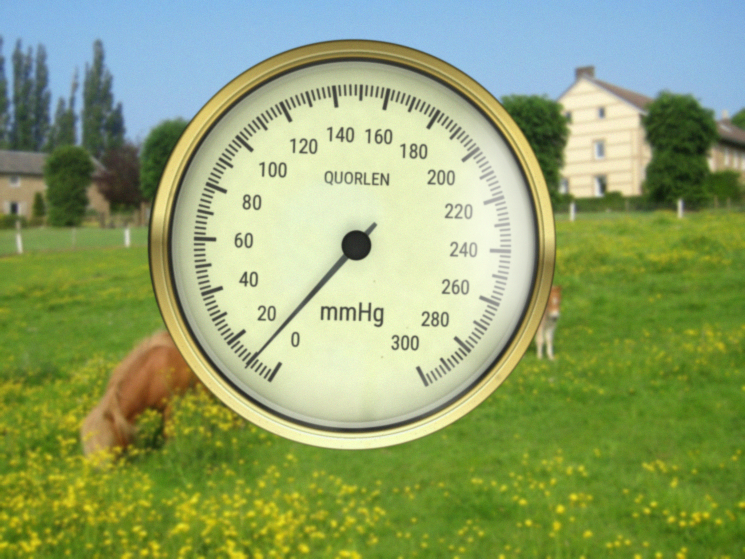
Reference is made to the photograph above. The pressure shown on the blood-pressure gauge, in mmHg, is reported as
10 mmHg
